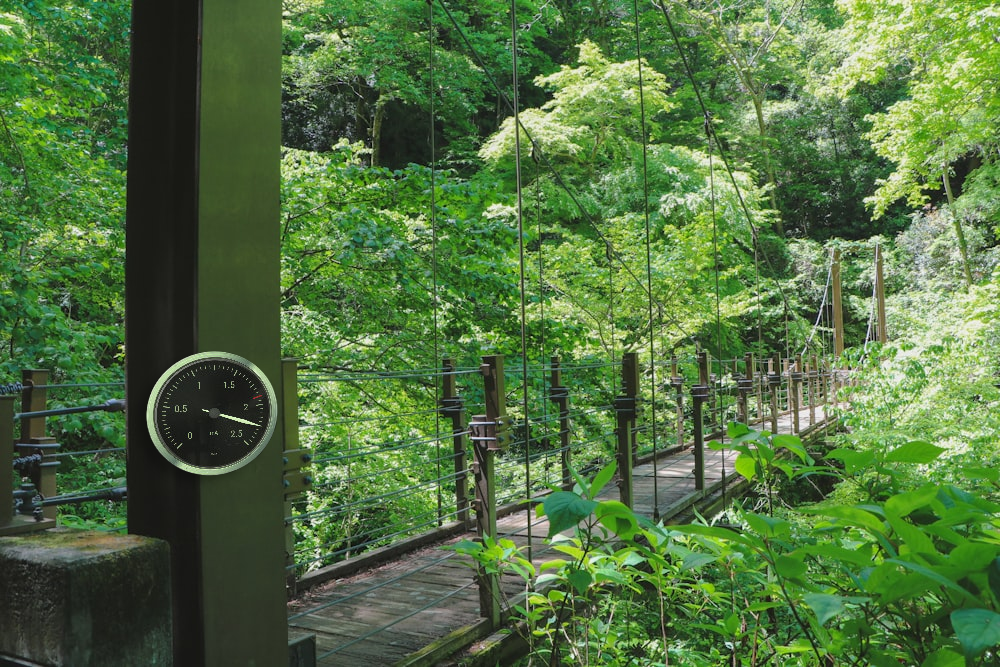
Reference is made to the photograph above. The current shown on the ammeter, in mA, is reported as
2.25 mA
